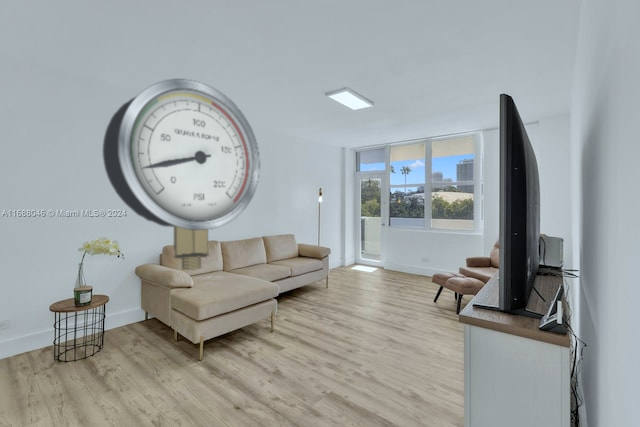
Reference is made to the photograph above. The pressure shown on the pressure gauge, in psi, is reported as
20 psi
